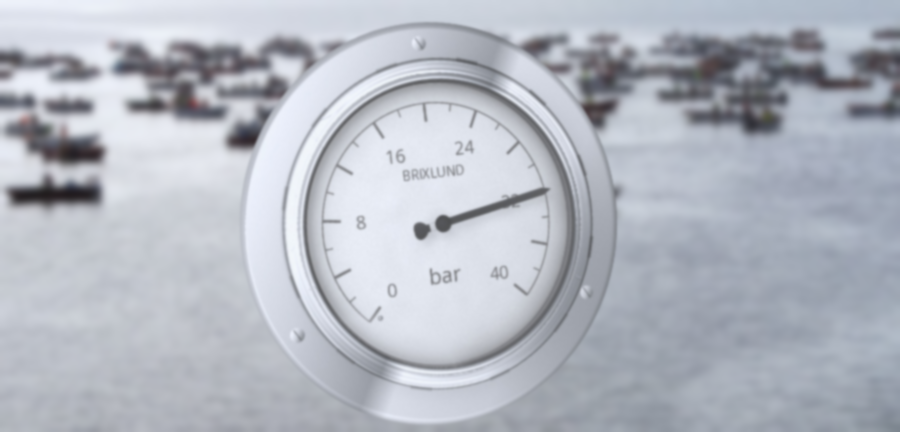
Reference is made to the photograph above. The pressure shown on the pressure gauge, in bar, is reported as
32 bar
